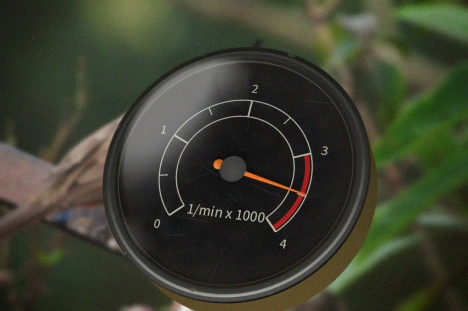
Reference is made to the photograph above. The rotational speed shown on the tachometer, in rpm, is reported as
3500 rpm
